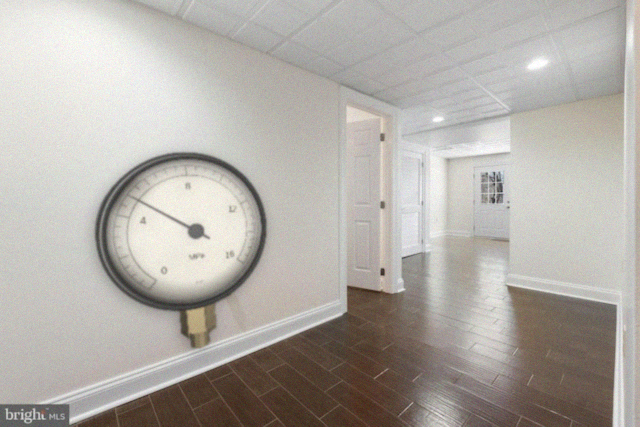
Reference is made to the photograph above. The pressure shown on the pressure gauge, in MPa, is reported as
5 MPa
